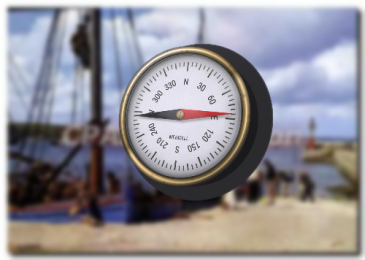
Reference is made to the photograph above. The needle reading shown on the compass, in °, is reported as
85 °
